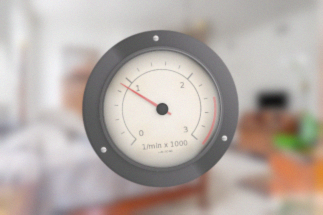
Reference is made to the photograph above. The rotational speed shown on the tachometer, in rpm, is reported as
900 rpm
